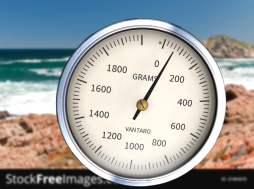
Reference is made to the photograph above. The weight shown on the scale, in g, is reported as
60 g
